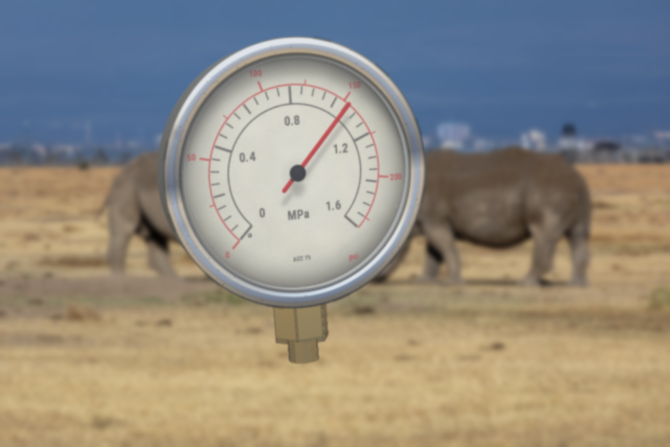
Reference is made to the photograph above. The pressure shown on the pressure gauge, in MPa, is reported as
1.05 MPa
